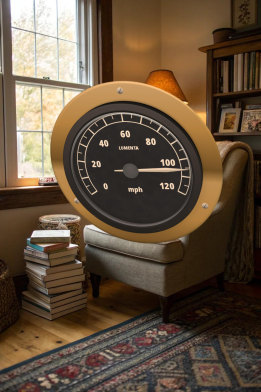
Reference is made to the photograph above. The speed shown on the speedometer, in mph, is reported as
105 mph
